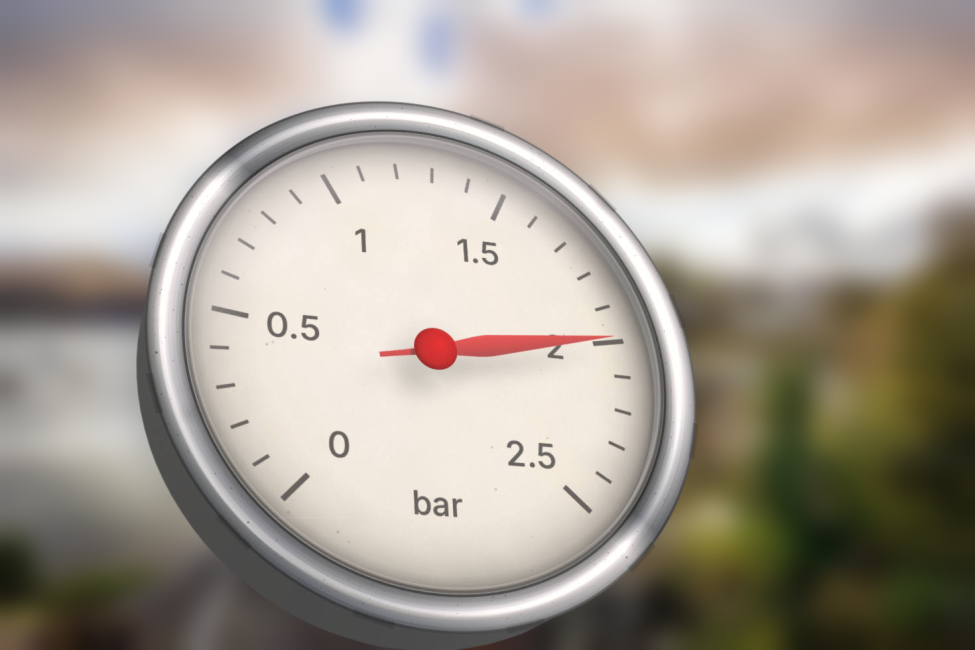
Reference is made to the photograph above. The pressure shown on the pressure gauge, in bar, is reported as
2 bar
